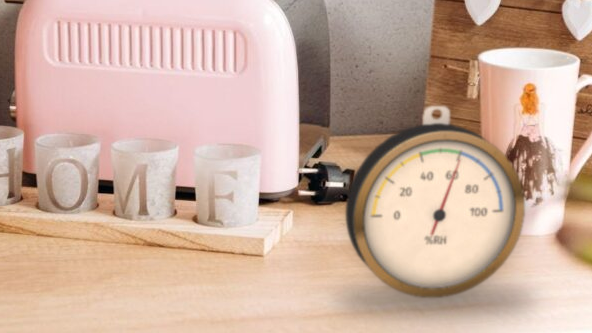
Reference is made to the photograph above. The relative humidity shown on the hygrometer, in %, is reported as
60 %
